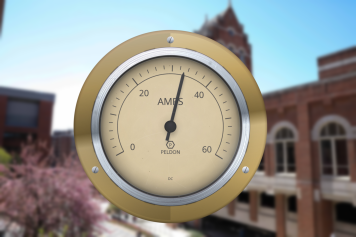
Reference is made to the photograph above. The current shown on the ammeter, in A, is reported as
33 A
